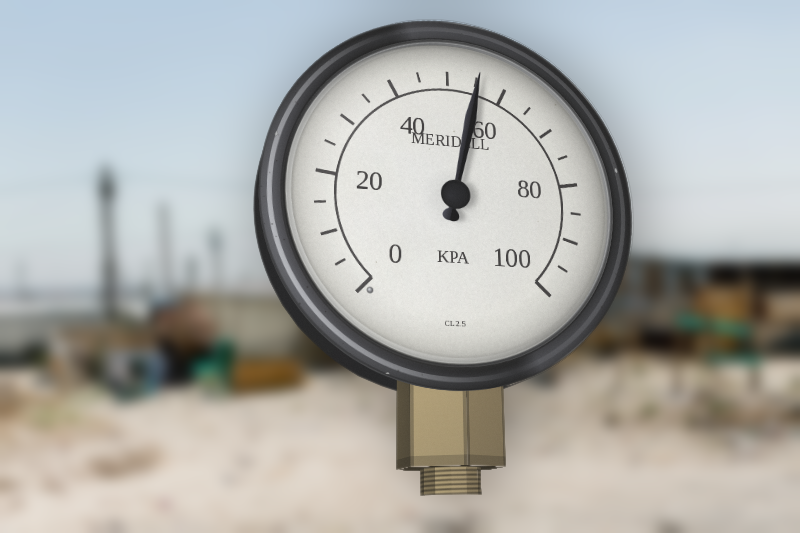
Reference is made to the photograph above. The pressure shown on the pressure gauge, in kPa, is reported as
55 kPa
